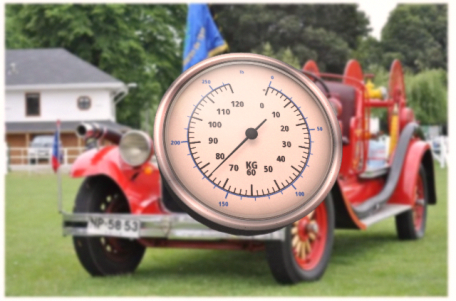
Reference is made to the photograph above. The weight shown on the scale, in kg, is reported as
76 kg
